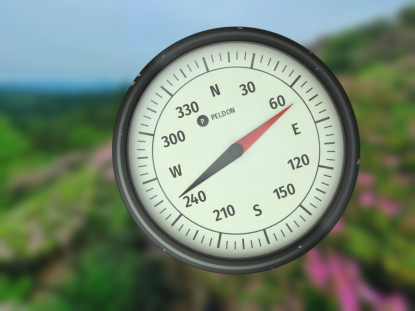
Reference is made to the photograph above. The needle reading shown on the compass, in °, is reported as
70 °
